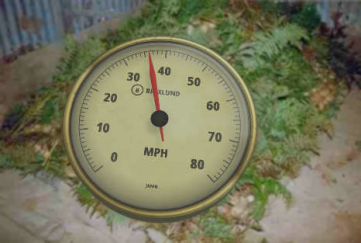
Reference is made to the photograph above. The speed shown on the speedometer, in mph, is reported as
36 mph
